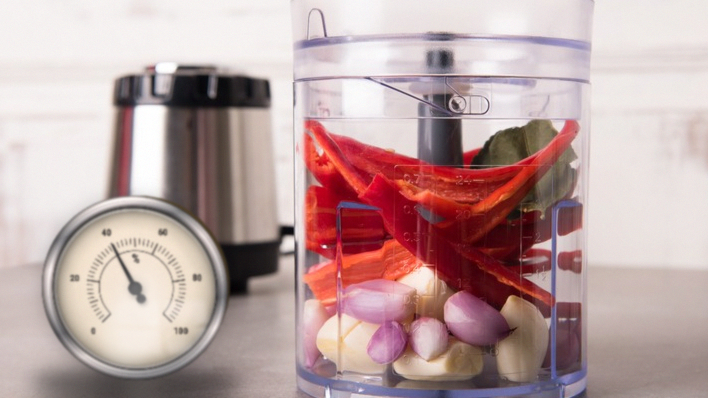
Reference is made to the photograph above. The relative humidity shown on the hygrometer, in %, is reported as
40 %
